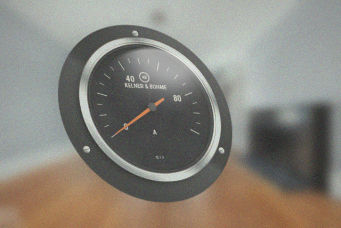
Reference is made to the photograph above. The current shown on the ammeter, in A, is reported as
0 A
